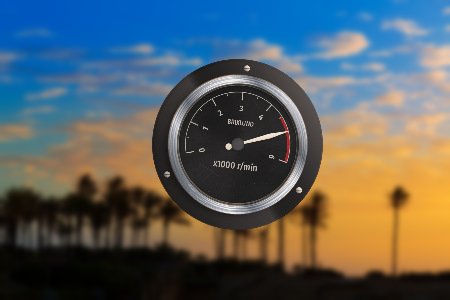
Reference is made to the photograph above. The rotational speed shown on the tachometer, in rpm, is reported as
5000 rpm
